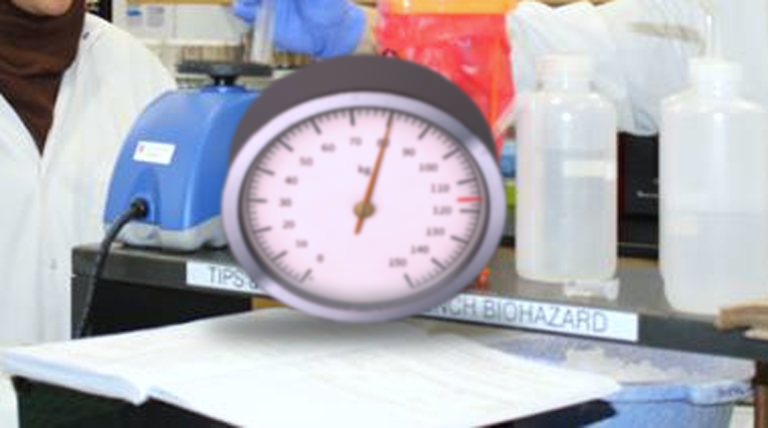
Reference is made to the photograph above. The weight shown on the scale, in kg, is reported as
80 kg
